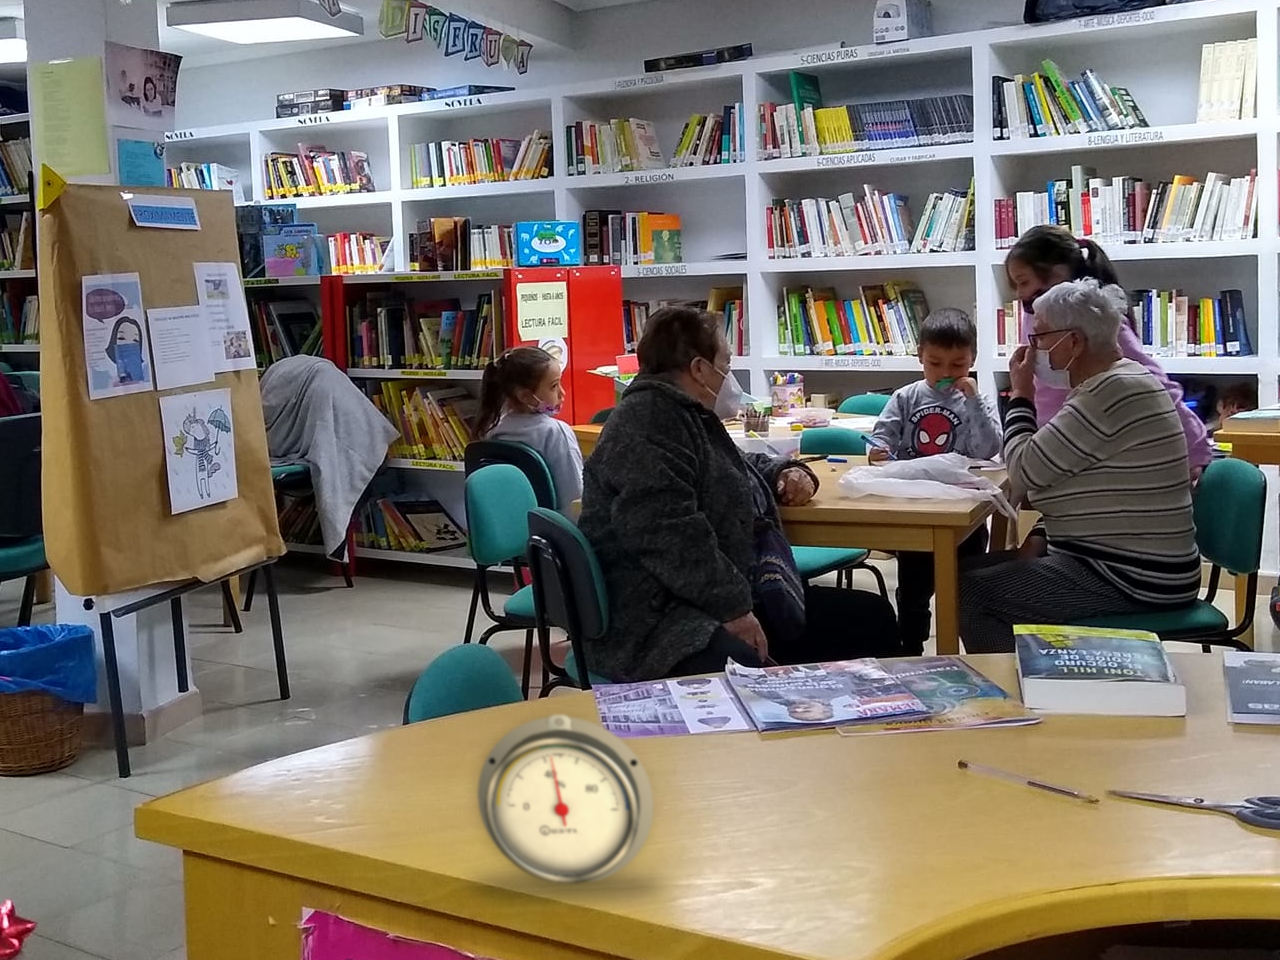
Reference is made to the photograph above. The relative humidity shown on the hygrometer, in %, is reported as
45 %
